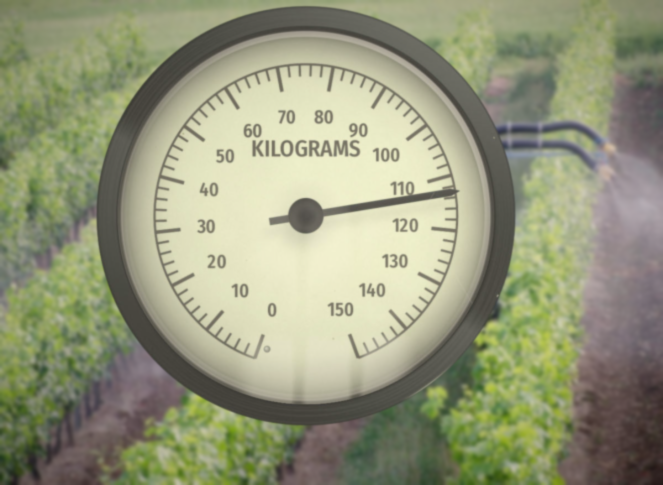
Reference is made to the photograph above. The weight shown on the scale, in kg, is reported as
113 kg
